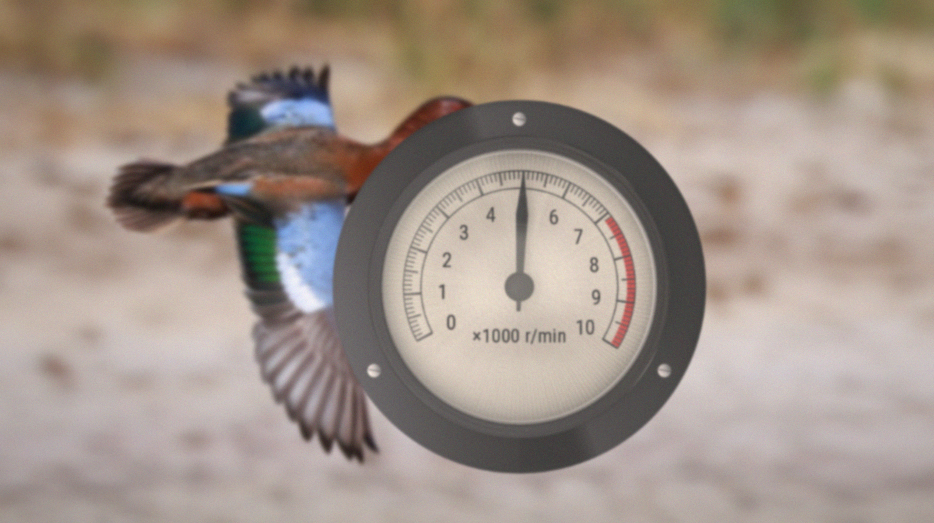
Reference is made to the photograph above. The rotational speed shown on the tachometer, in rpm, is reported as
5000 rpm
